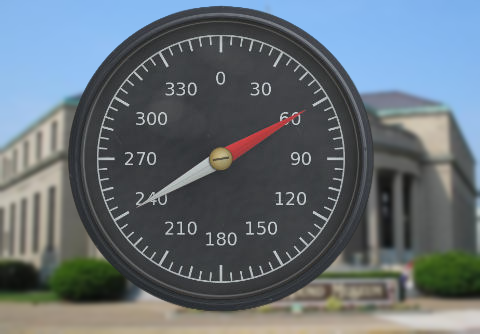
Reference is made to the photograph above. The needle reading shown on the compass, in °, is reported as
60 °
